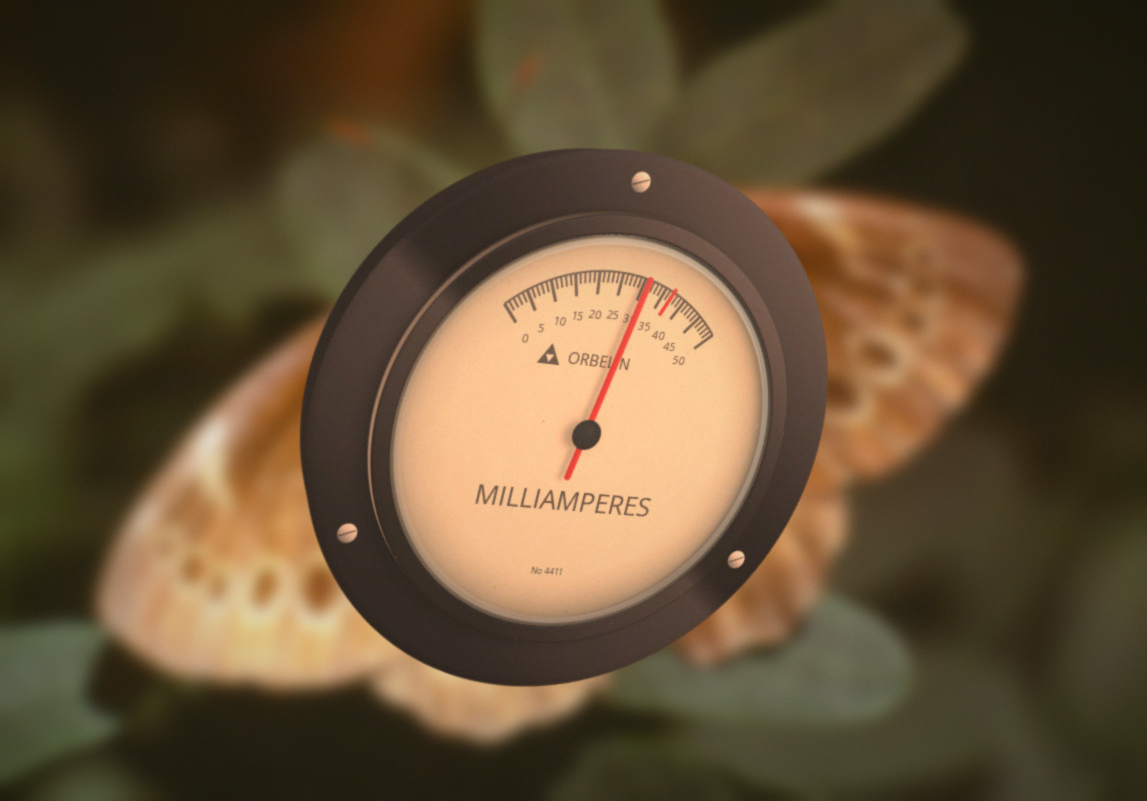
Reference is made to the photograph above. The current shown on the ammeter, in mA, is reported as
30 mA
